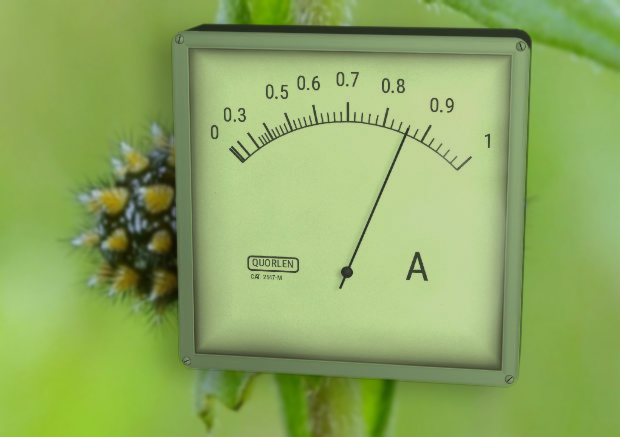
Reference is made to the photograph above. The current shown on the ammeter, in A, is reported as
0.86 A
